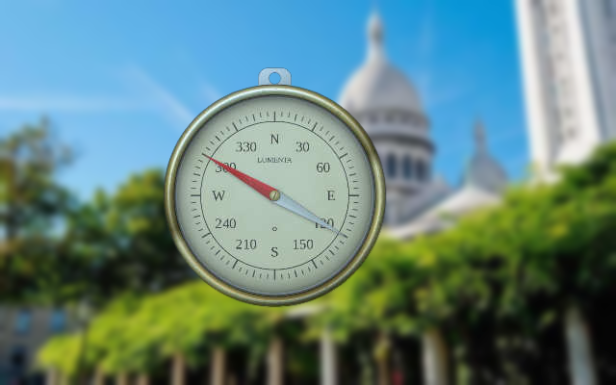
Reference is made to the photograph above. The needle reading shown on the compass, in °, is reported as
300 °
